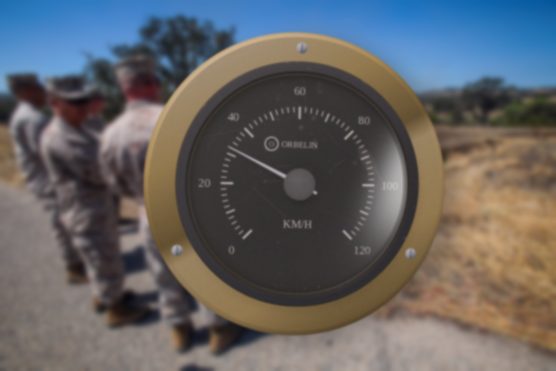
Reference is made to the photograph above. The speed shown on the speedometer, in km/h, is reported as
32 km/h
